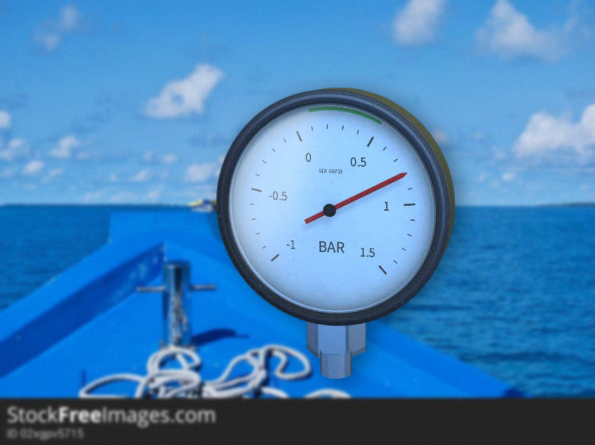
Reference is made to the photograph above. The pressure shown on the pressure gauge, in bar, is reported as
0.8 bar
